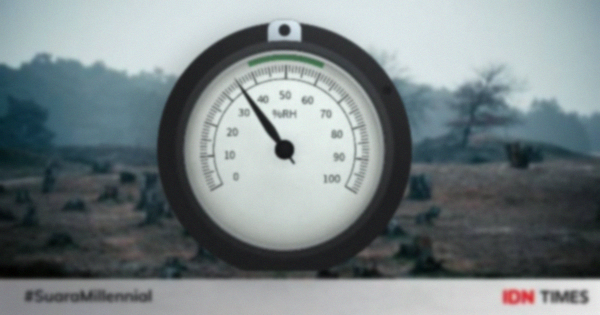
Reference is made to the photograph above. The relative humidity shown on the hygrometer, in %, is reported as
35 %
